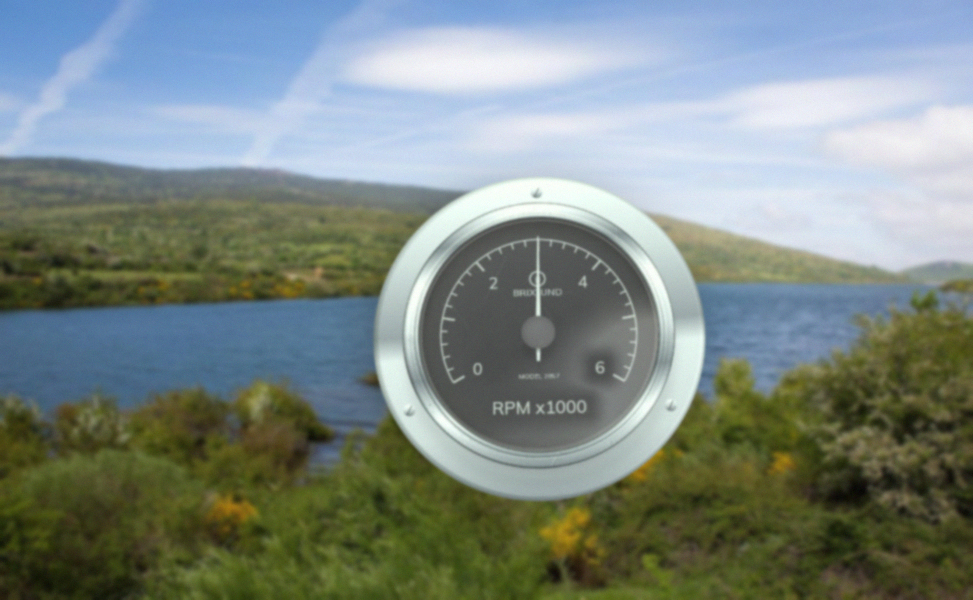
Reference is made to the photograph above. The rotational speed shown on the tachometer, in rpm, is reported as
3000 rpm
